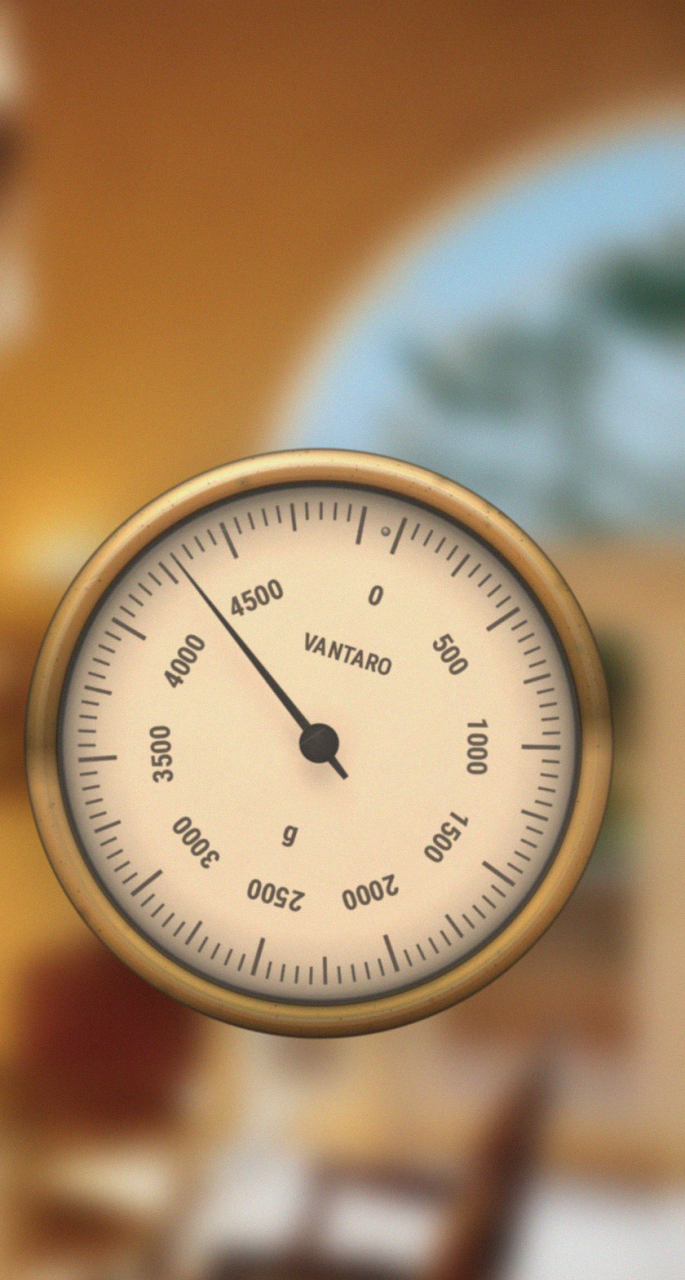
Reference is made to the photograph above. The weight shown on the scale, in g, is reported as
4300 g
